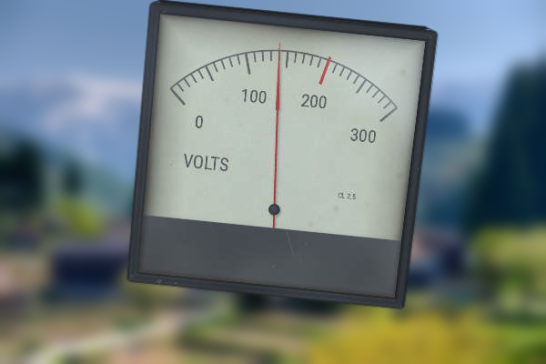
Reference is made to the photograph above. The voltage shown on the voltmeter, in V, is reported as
140 V
